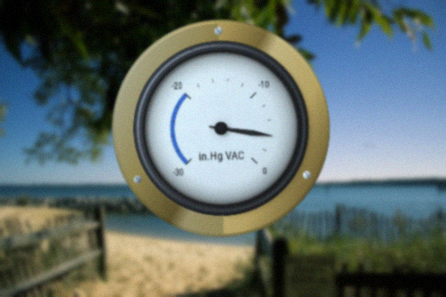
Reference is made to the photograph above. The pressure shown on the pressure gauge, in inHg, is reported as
-4 inHg
